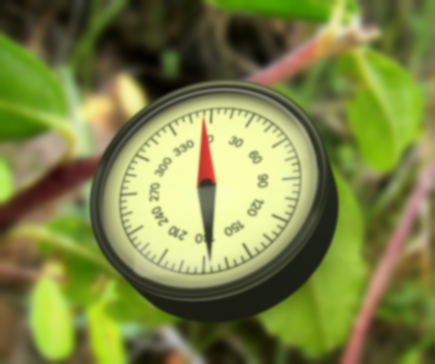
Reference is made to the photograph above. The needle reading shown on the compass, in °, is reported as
355 °
